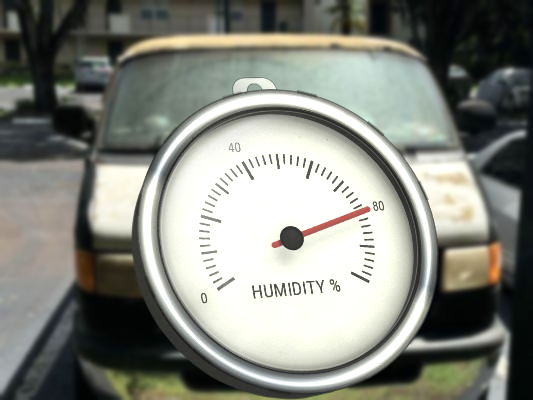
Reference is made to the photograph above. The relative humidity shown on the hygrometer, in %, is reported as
80 %
